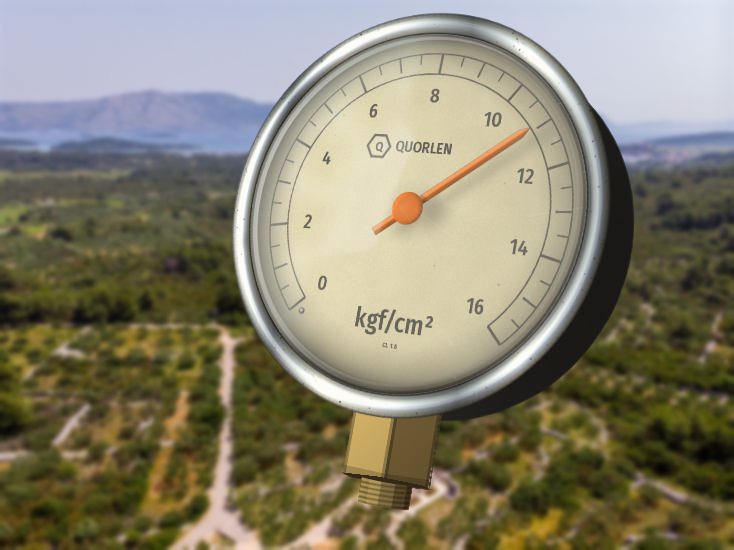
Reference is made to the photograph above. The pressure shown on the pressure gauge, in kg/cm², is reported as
11 kg/cm²
